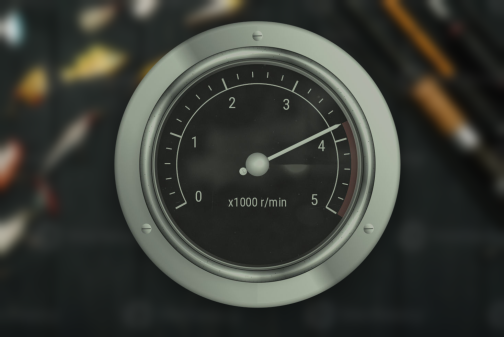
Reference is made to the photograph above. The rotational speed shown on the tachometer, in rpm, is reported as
3800 rpm
